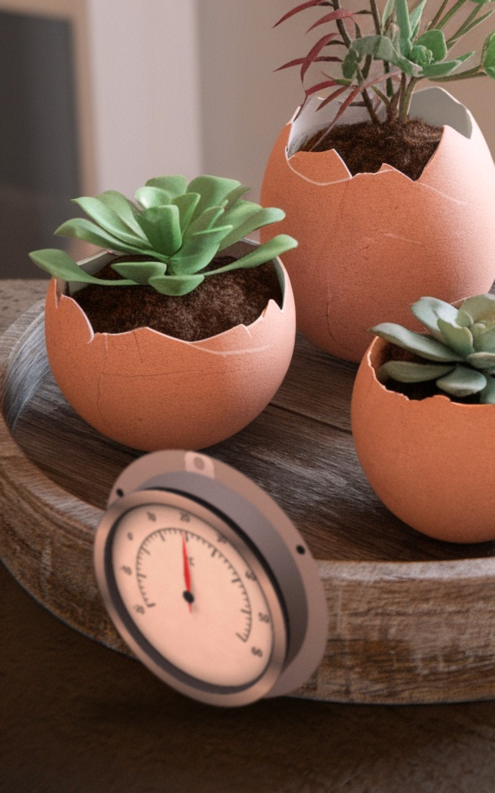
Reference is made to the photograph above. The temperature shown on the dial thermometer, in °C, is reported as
20 °C
